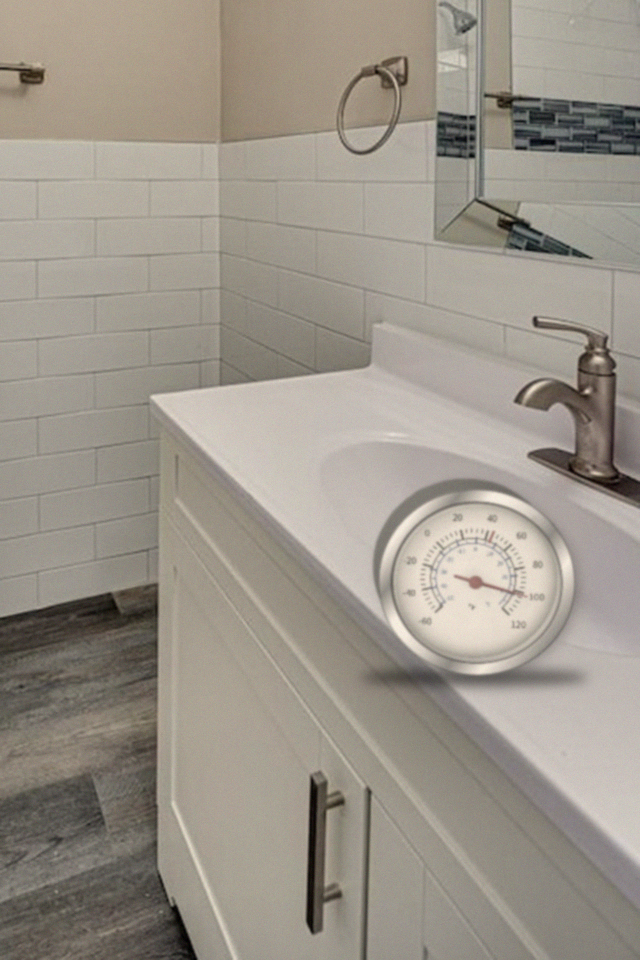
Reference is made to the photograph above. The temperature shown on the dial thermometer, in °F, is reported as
100 °F
